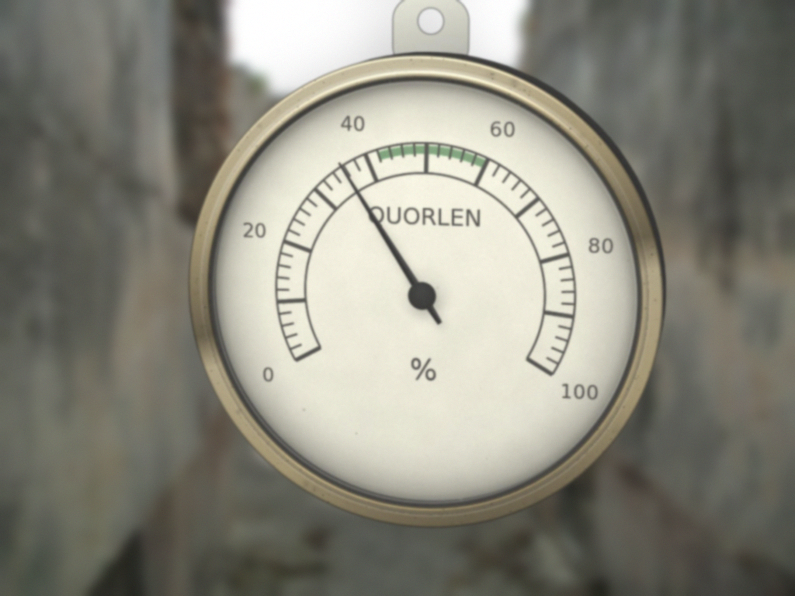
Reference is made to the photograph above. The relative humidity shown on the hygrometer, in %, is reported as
36 %
